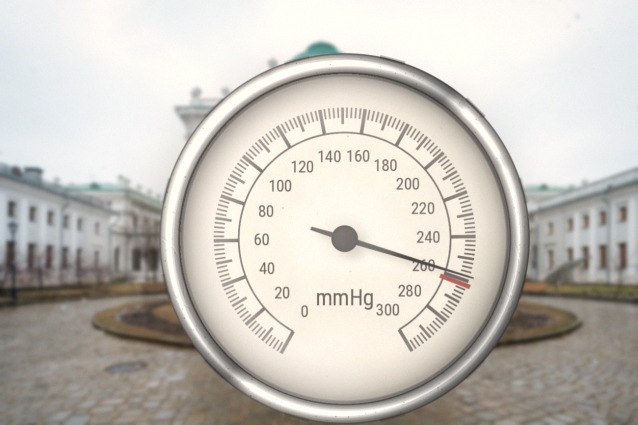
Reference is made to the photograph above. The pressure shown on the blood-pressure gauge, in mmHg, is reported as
258 mmHg
